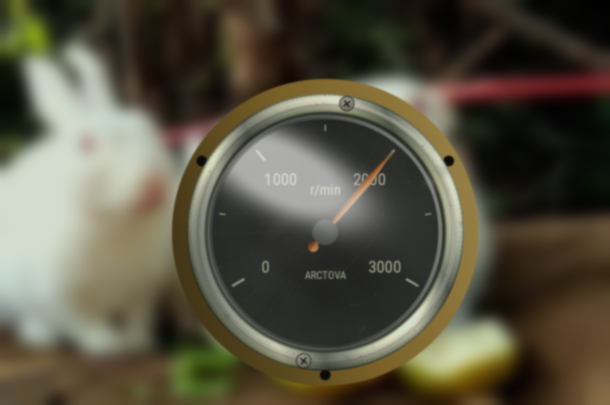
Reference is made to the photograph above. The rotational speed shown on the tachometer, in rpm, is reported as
2000 rpm
